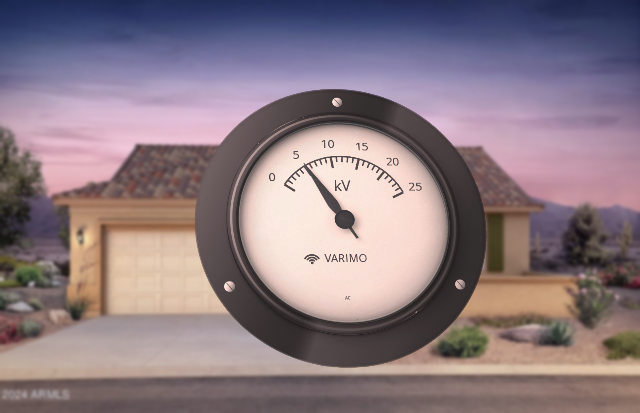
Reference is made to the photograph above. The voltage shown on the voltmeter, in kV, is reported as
5 kV
